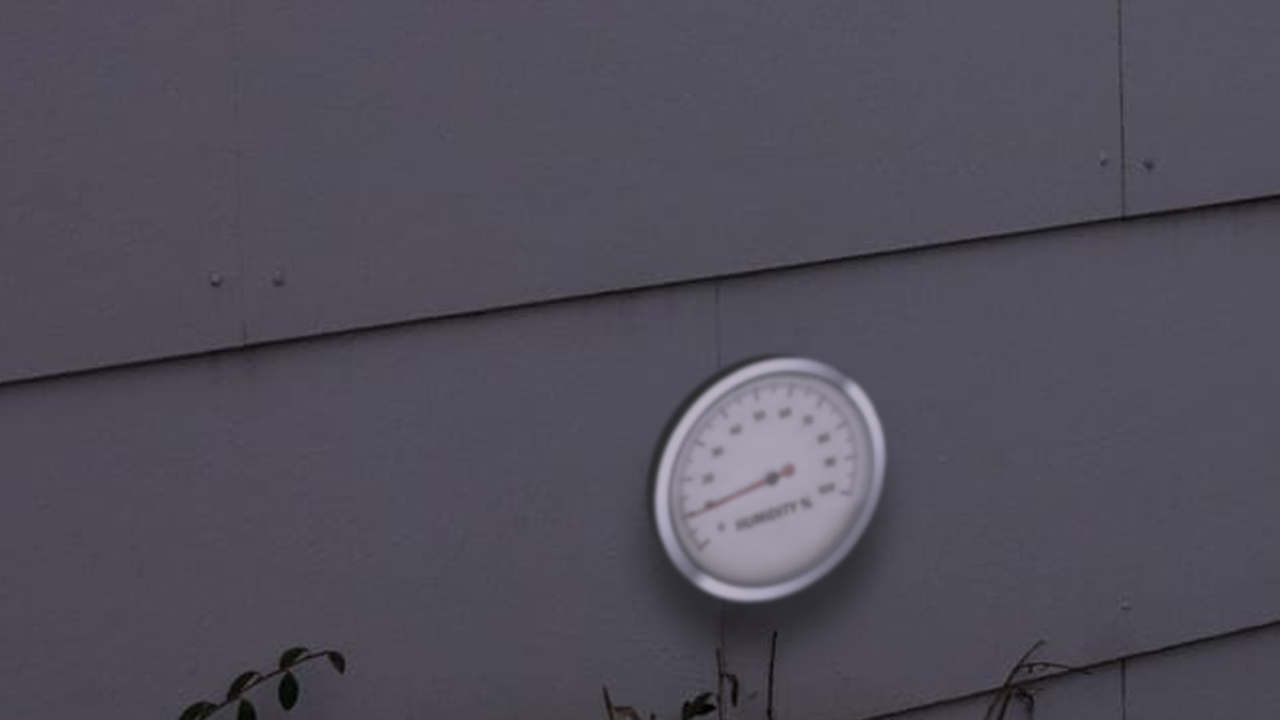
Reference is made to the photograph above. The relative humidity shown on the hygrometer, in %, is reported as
10 %
